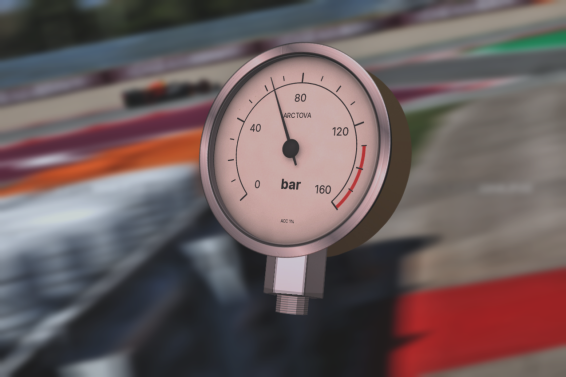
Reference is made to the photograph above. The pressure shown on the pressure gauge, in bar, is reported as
65 bar
